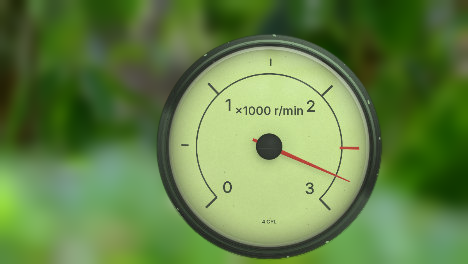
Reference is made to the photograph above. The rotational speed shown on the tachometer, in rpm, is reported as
2750 rpm
